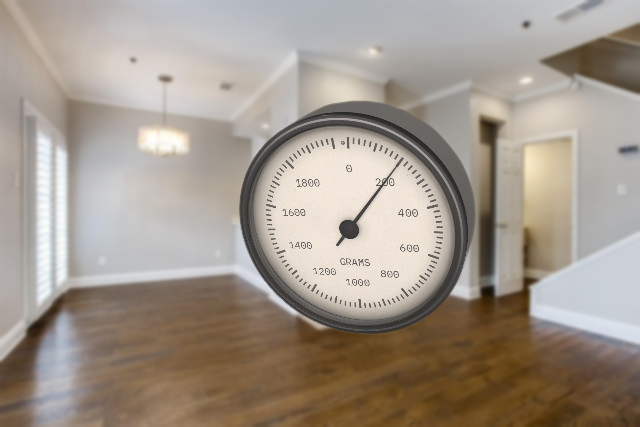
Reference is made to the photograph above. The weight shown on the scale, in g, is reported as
200 g
